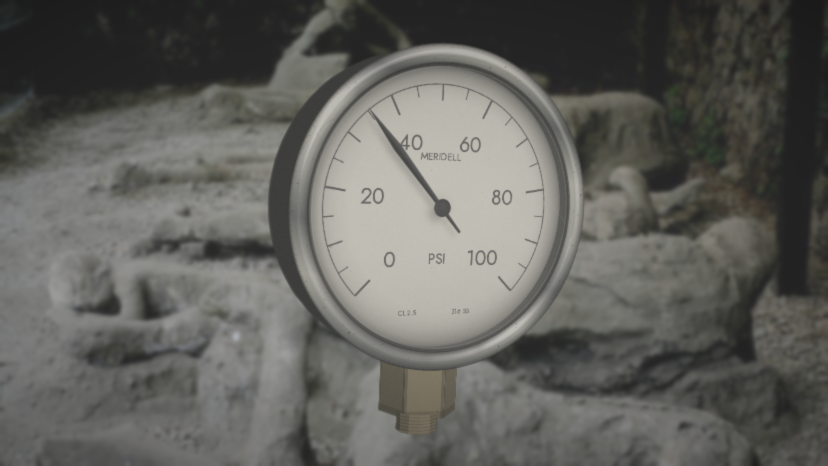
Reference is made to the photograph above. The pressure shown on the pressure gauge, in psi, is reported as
35 psi
